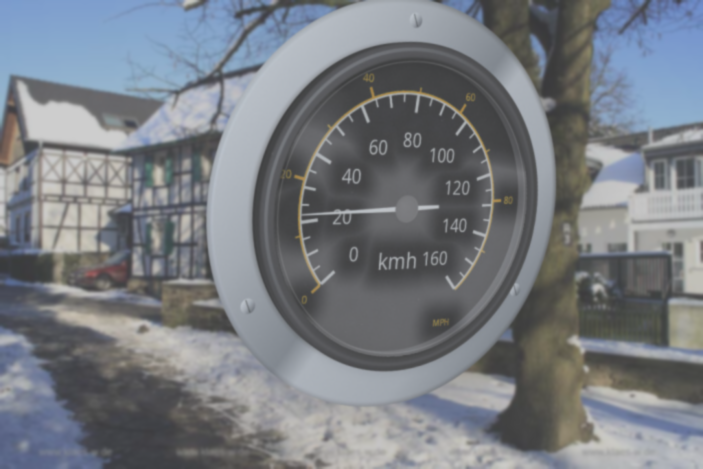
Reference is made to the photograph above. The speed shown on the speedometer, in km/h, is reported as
22.5 km/h
